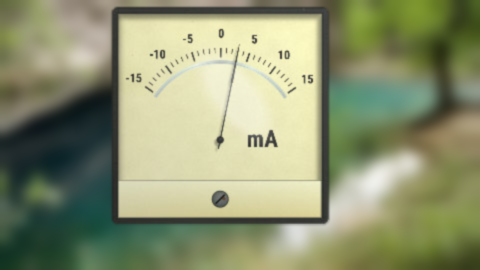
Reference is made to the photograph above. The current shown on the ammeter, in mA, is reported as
3 mA
